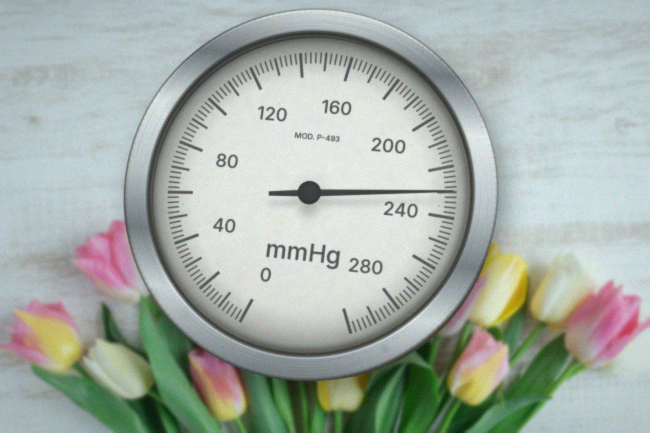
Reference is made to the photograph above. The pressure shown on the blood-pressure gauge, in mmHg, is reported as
230 mmHg
